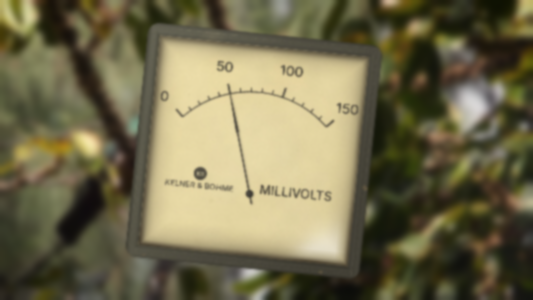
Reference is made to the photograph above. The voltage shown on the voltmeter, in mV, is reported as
50 mV
